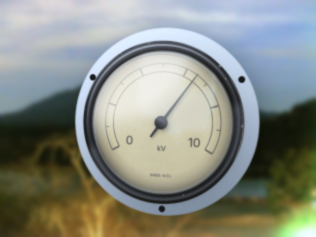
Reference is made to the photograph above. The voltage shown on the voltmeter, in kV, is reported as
6.5 kV
